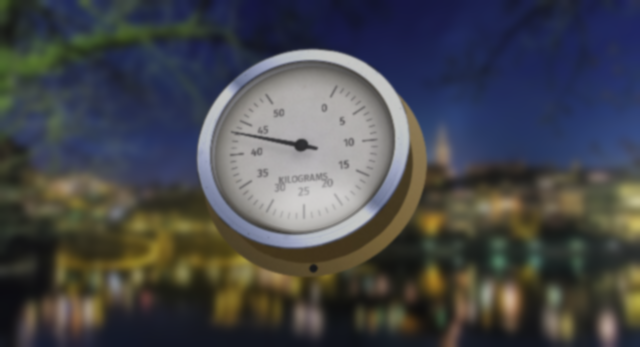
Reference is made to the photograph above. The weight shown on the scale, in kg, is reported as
43 kg
